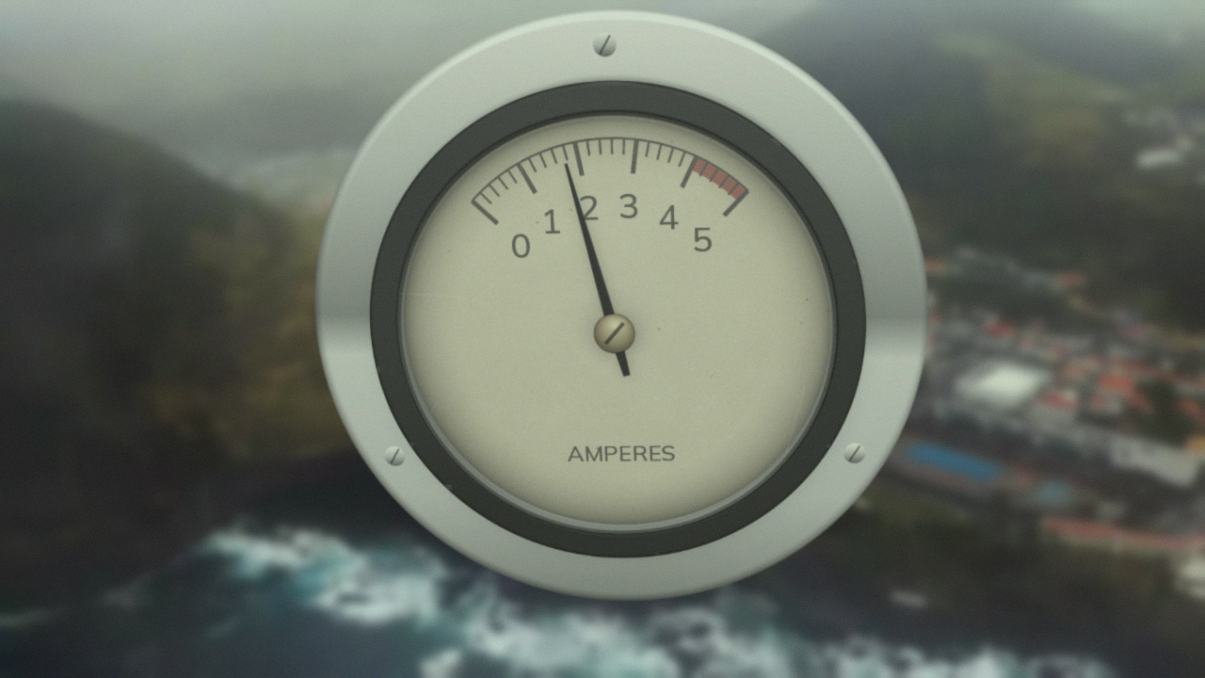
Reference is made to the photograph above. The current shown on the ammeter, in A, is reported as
1.8 A
